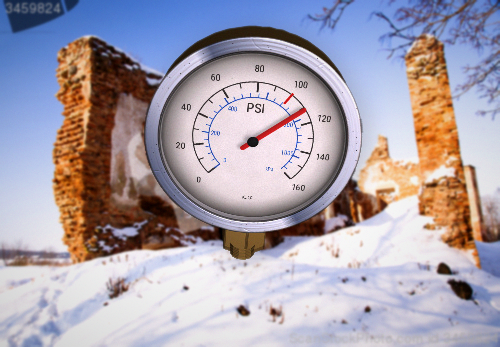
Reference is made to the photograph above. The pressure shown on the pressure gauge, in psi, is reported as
110 psi
